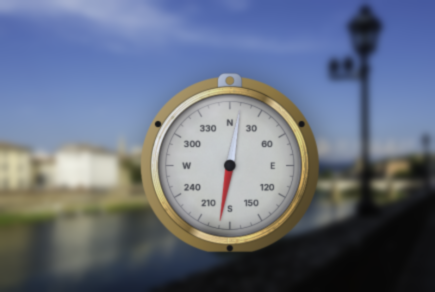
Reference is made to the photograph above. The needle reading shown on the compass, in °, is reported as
190 °
